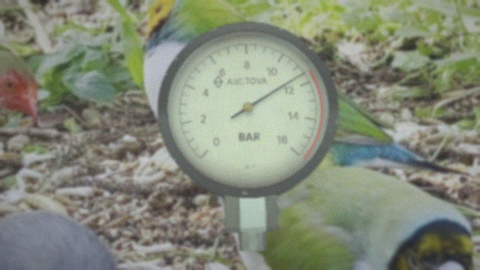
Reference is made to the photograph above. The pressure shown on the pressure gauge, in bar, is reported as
11.5 bar
